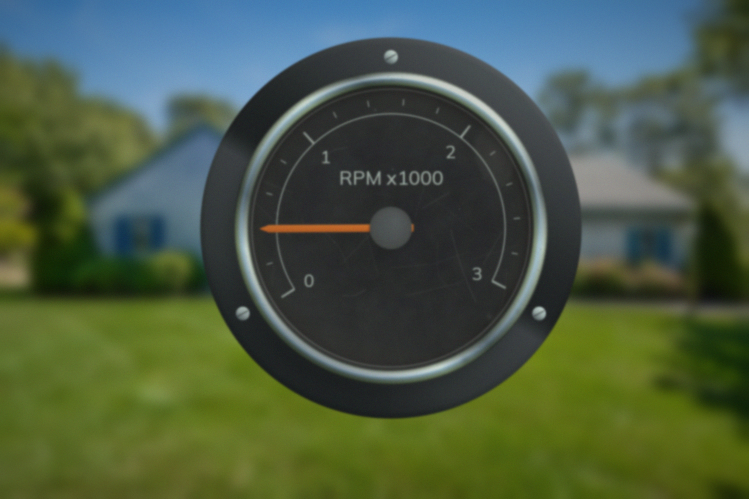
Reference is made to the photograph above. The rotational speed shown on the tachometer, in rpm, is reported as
400 rpm
